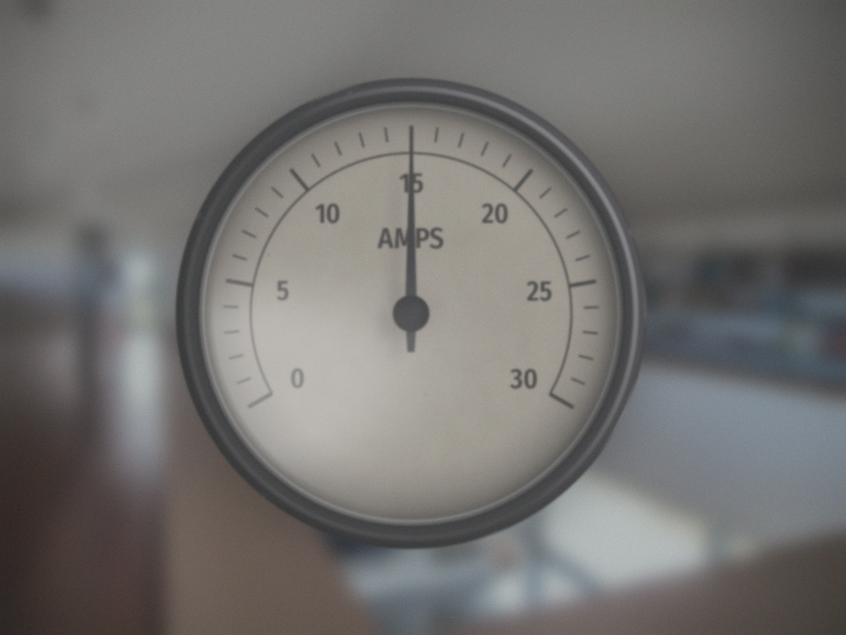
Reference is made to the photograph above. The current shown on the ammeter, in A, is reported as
15 A
